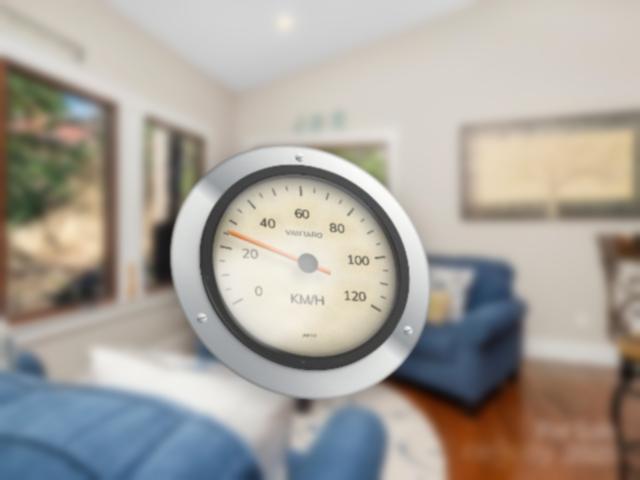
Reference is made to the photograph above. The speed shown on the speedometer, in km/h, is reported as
25 km/h
